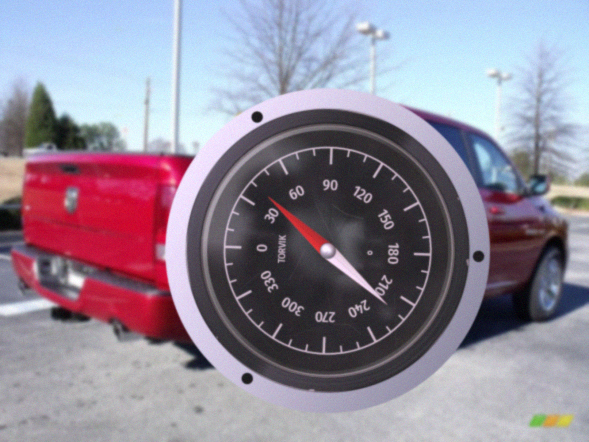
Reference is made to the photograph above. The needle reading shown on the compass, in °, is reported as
40 °
